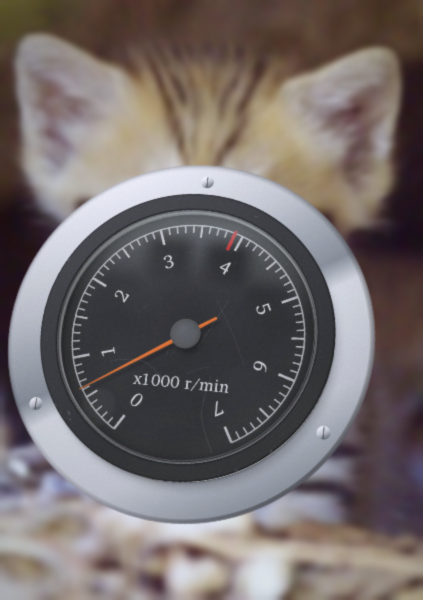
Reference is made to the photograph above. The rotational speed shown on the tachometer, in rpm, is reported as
600 rpm
